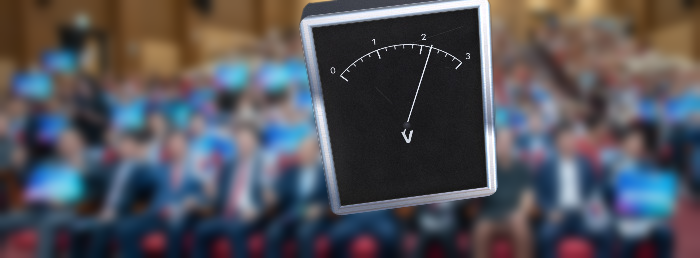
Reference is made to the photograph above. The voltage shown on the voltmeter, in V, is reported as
2.2 V
